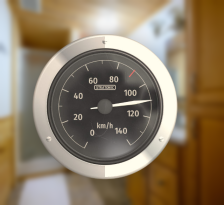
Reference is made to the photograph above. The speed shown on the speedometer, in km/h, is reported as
110 km/h
